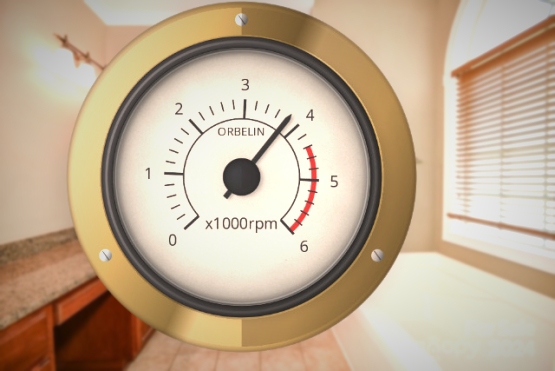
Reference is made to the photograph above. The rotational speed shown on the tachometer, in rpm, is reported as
3800 rpm
